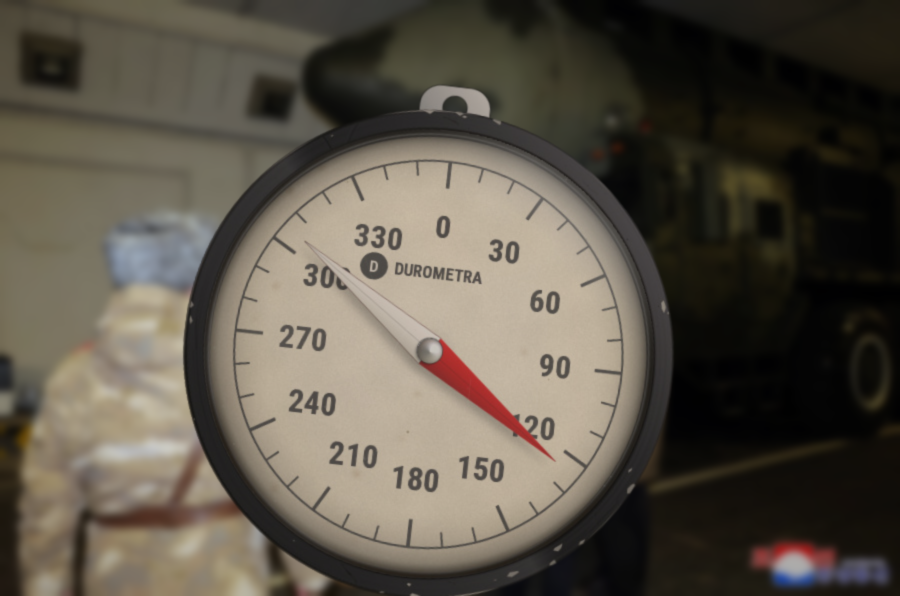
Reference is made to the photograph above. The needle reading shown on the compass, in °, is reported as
125 °
